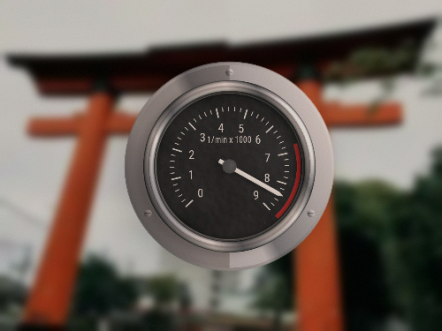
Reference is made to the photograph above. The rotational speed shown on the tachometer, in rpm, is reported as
8400 rpm
